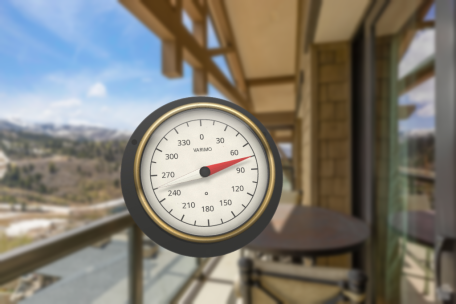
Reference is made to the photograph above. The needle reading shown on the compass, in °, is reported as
75 °
